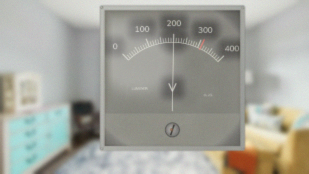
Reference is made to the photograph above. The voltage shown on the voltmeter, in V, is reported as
200 V
